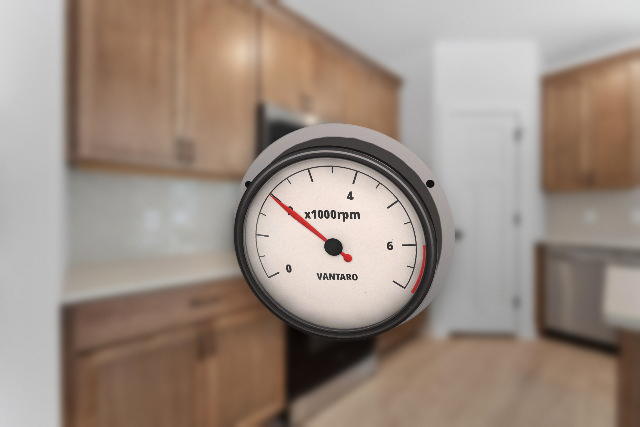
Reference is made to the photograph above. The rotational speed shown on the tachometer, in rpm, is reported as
2000 rpm
